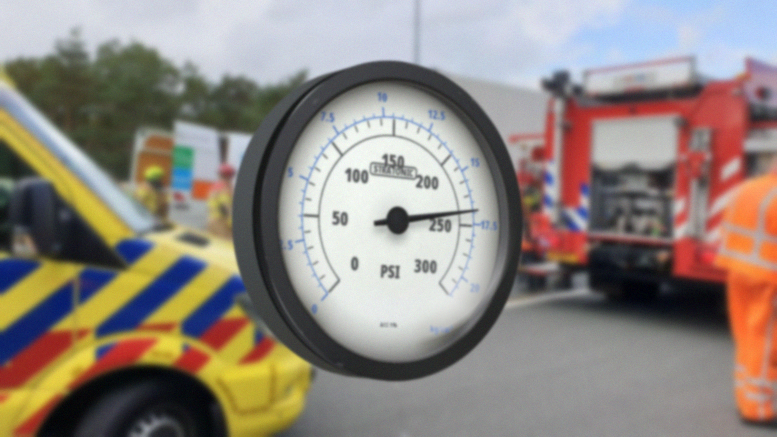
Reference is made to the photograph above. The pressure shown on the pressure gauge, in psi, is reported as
240 psi
